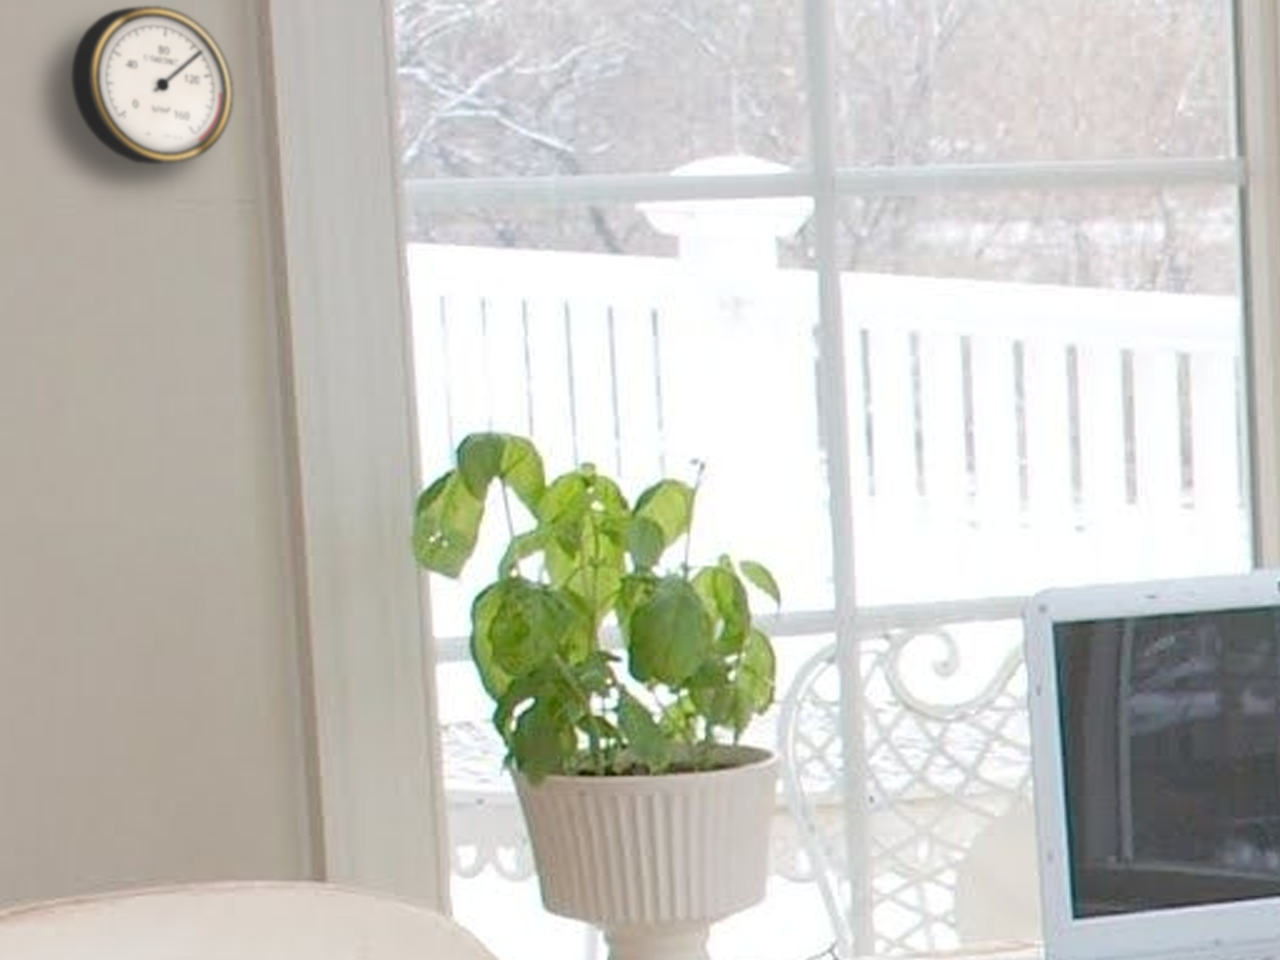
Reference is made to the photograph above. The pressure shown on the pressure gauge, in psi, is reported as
105 psi
